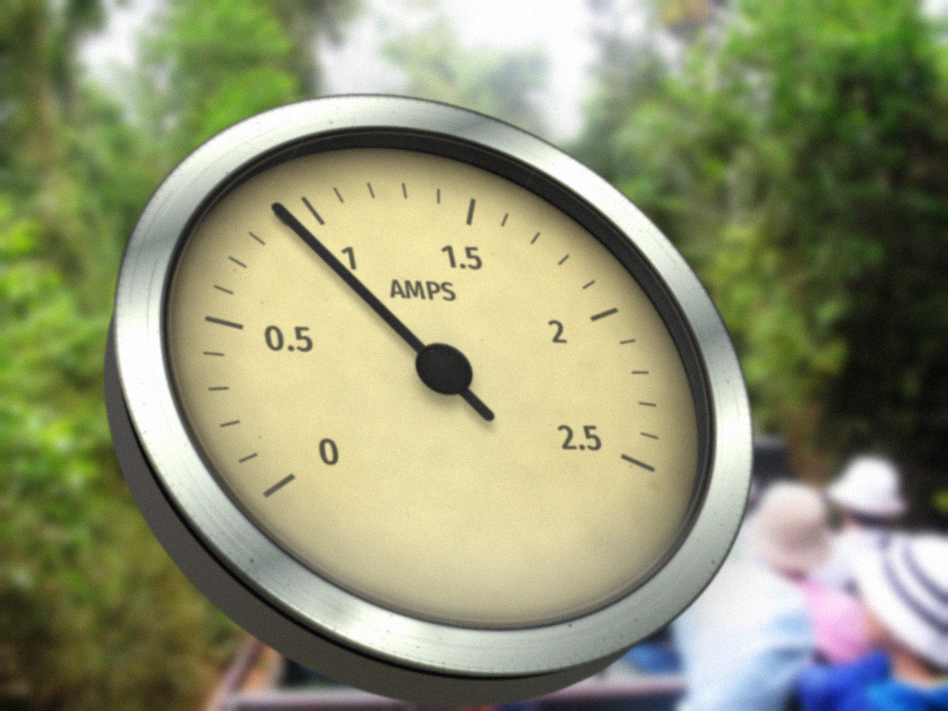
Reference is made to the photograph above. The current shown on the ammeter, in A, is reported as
0.9 A
